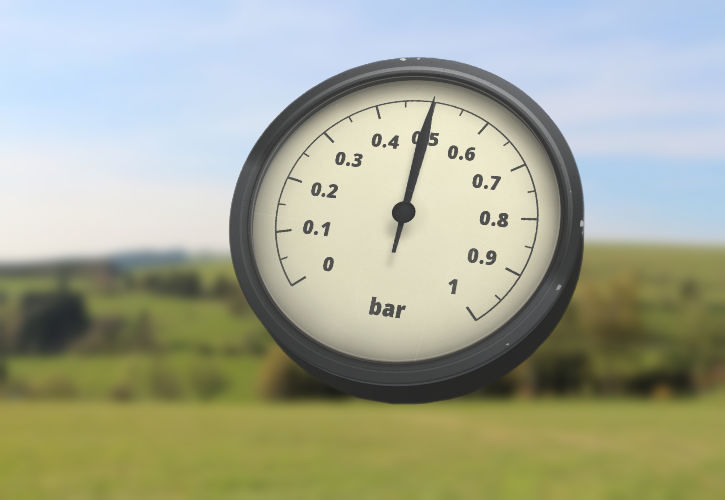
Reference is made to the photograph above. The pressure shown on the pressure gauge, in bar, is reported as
0.5 bar
